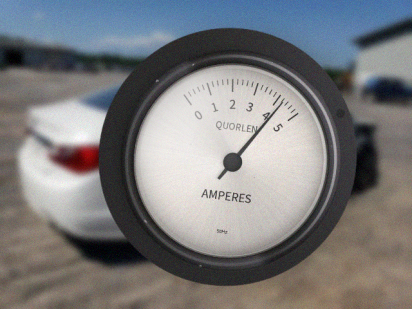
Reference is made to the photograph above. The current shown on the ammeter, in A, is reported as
4.2 A
